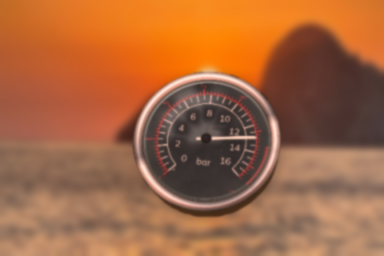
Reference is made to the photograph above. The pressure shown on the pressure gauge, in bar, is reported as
13 bar
